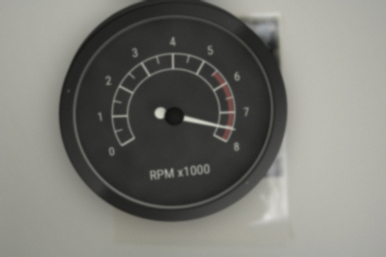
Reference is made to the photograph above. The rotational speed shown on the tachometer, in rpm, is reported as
7500 rpm
